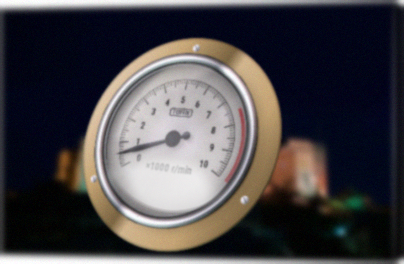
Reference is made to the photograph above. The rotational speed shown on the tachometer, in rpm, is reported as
500 rpm
